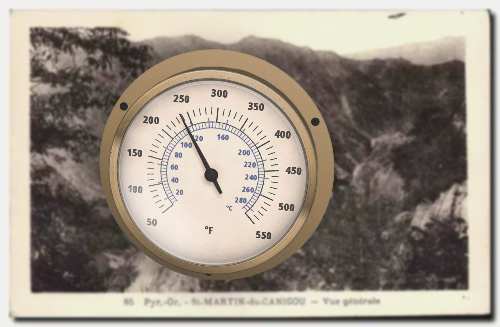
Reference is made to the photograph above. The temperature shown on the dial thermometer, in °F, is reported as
240 °F
